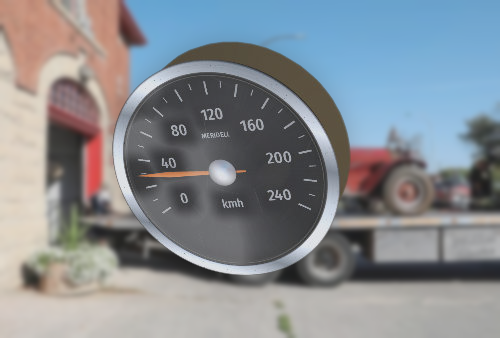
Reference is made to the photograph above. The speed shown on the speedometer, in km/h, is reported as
30 km/h
